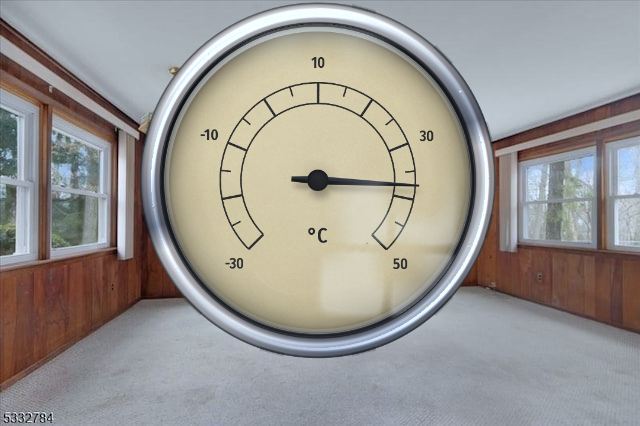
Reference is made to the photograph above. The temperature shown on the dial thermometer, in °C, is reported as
37.5 °C
